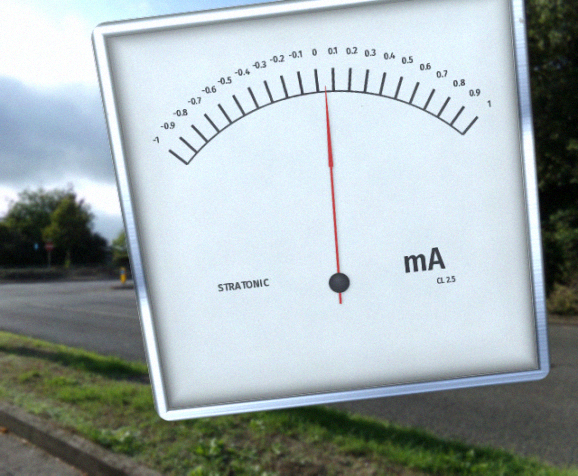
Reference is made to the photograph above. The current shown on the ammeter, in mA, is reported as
0.05 mA
